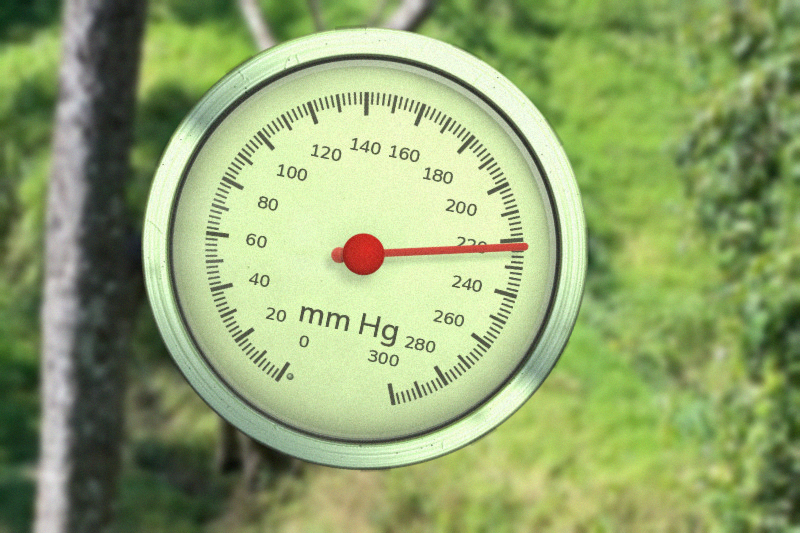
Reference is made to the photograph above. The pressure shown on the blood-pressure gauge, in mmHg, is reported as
222 mmHg
